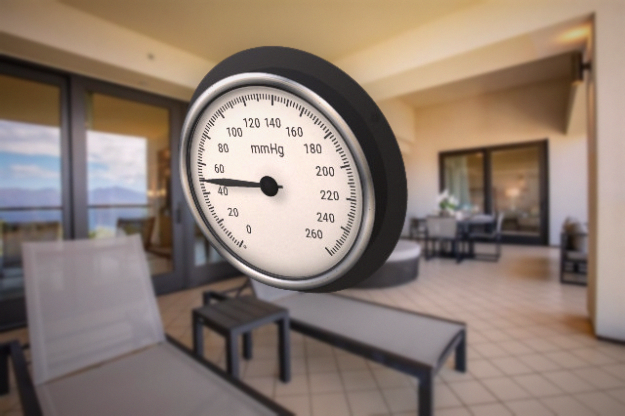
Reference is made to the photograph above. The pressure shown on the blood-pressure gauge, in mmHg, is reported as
50 mmHg
